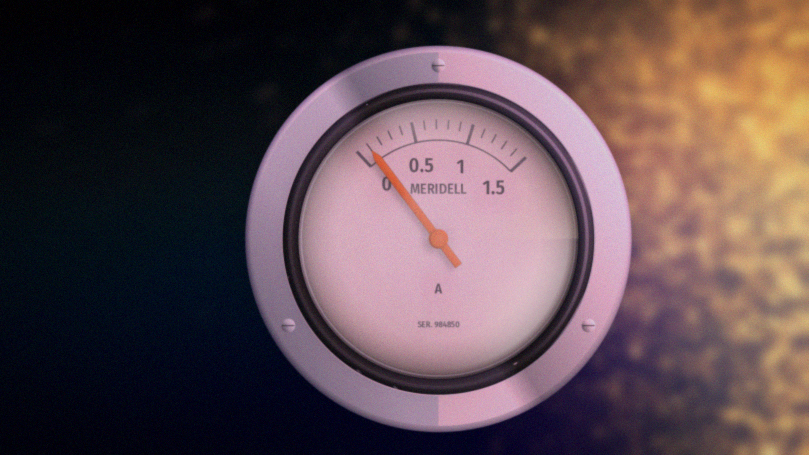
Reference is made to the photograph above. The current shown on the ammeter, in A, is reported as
0.1 A
